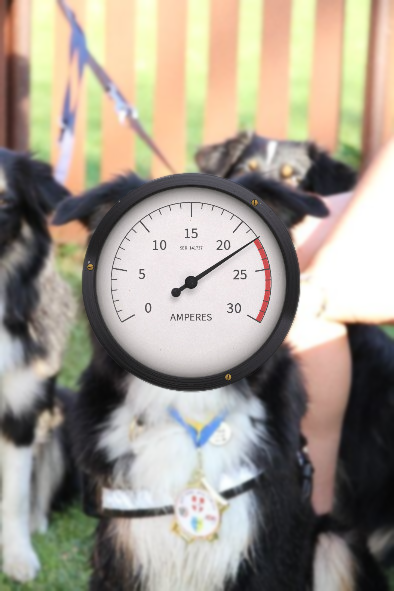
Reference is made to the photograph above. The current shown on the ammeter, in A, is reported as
22 A
